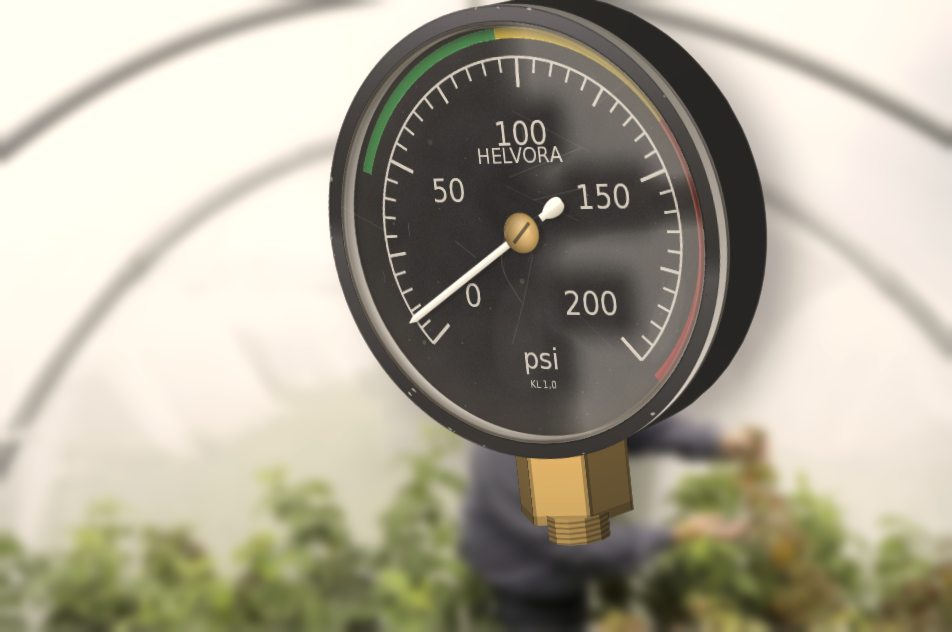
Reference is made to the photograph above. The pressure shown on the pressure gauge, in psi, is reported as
7.5 psi
